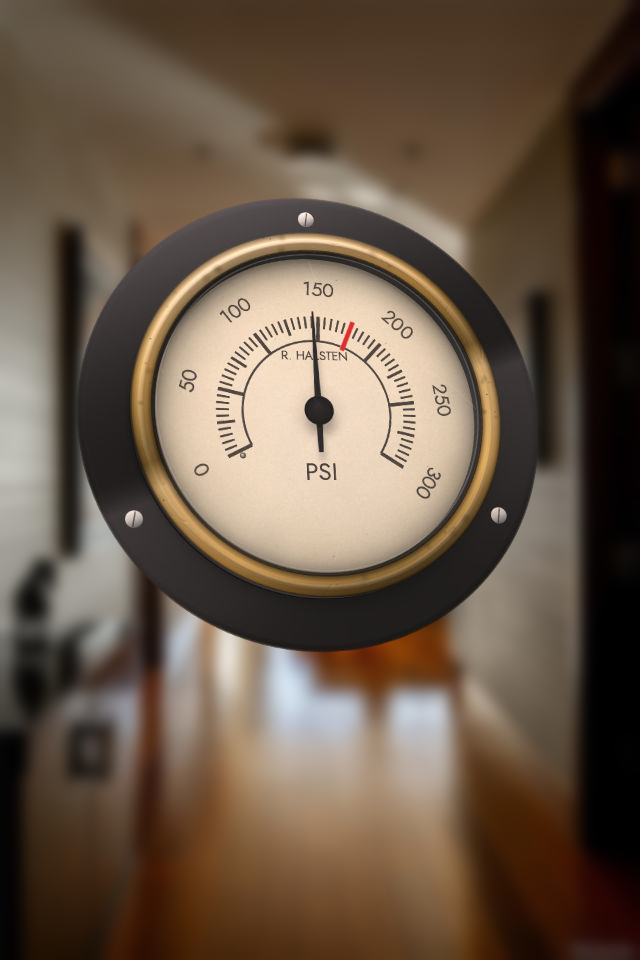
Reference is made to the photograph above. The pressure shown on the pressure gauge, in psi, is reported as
145 psi
